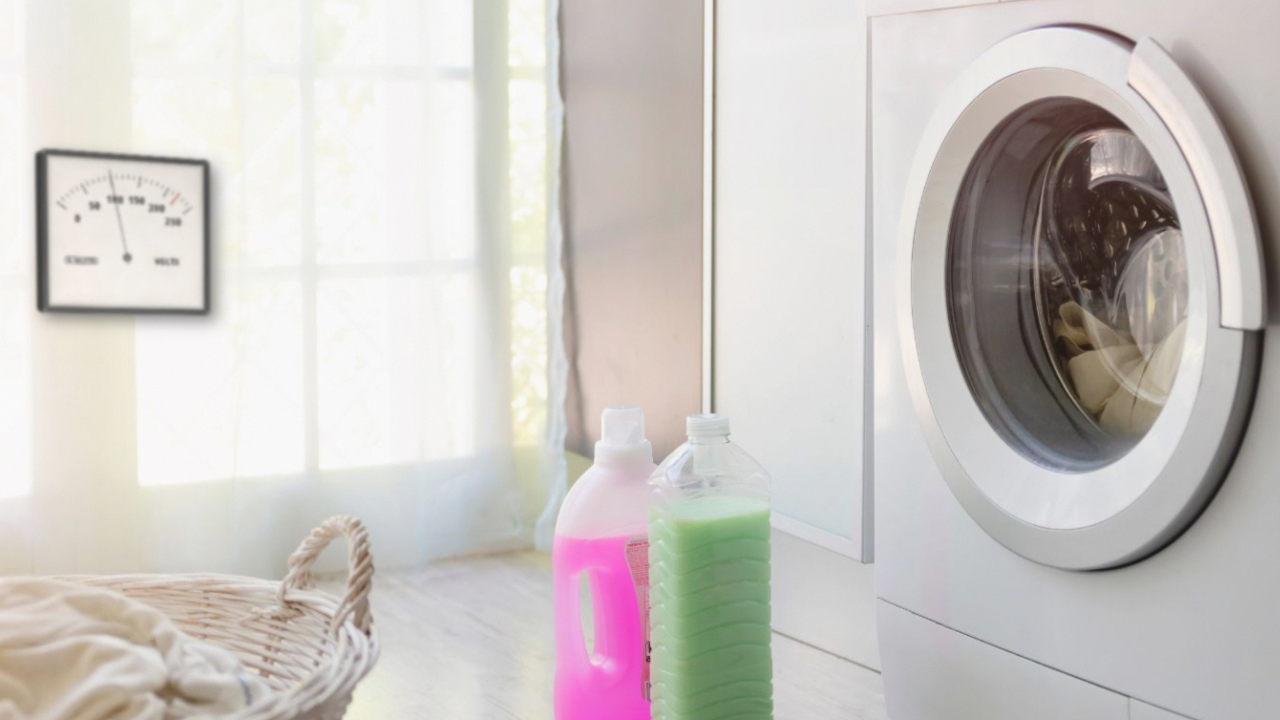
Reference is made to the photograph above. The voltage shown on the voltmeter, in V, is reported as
100 V
